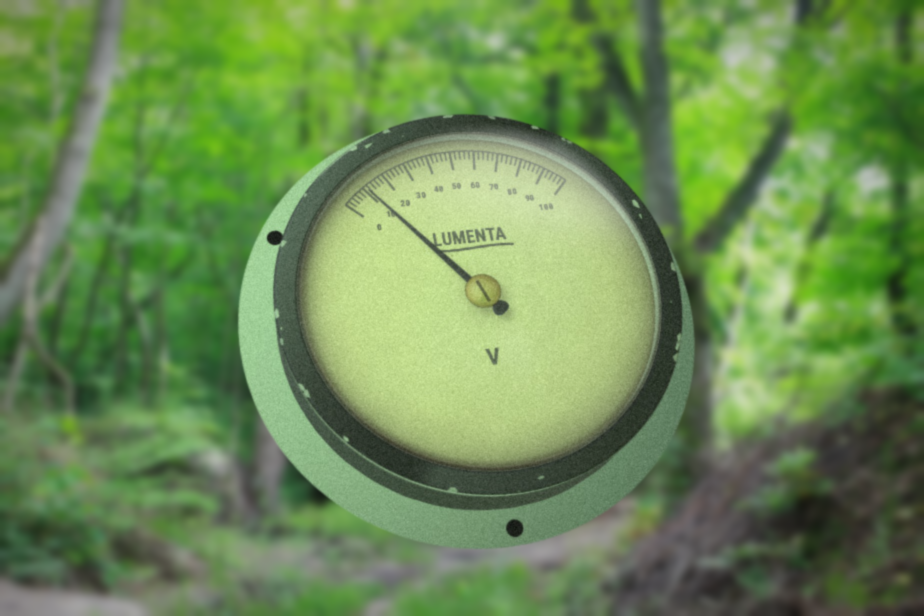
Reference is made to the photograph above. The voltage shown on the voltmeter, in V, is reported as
10 V
